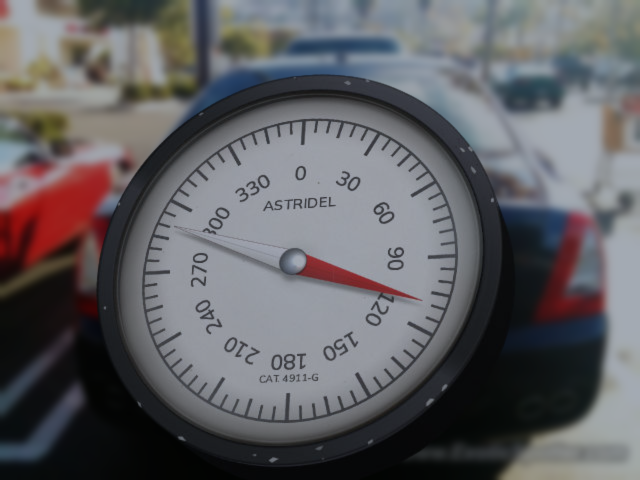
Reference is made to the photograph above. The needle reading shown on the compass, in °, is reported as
110 °
